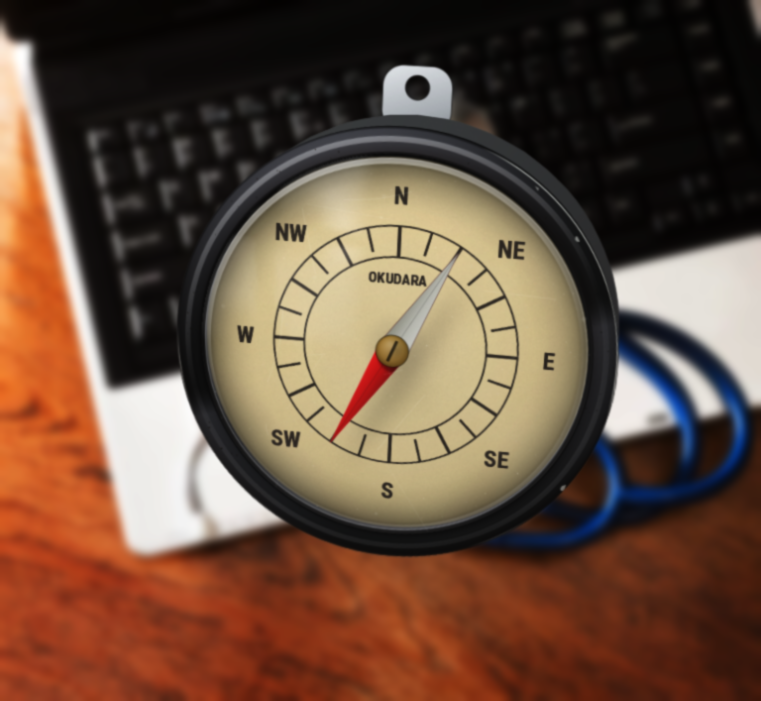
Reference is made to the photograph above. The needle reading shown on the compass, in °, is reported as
210 °
